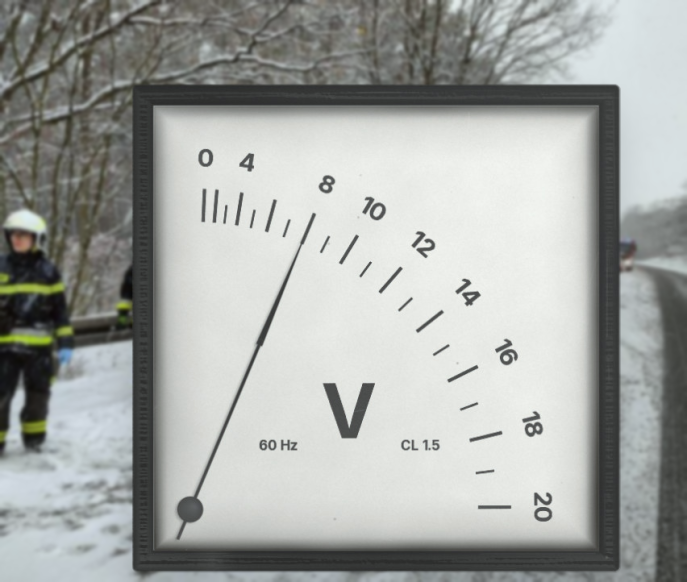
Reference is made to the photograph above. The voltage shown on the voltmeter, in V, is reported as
8 V
